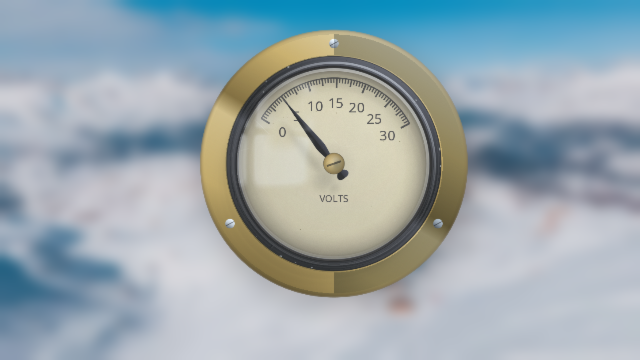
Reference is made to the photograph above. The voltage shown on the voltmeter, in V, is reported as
5 V
